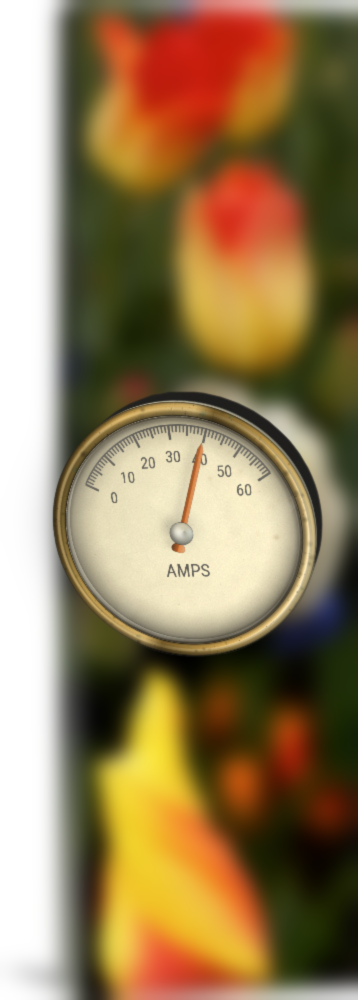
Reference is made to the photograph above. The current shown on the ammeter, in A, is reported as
40 A
